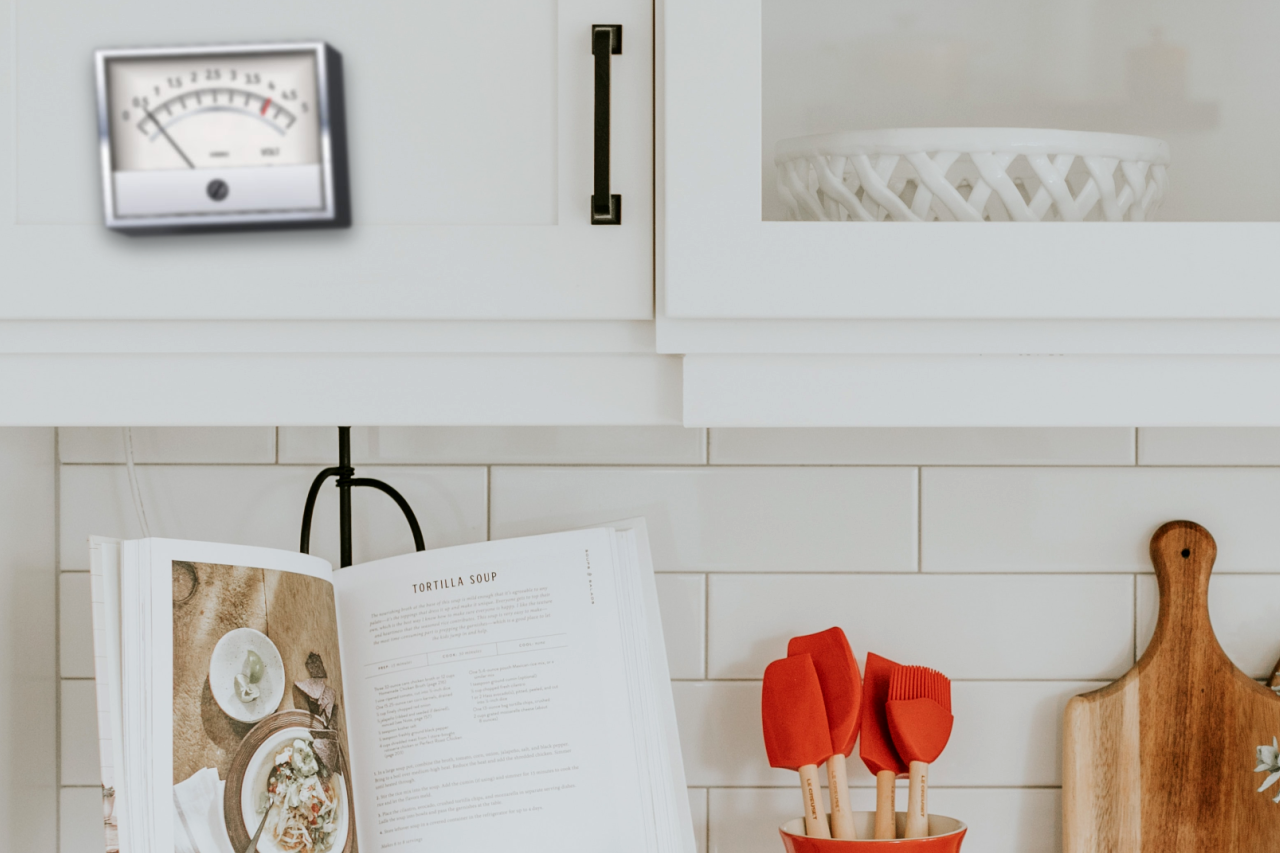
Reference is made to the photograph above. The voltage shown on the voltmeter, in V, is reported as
0.5 V
